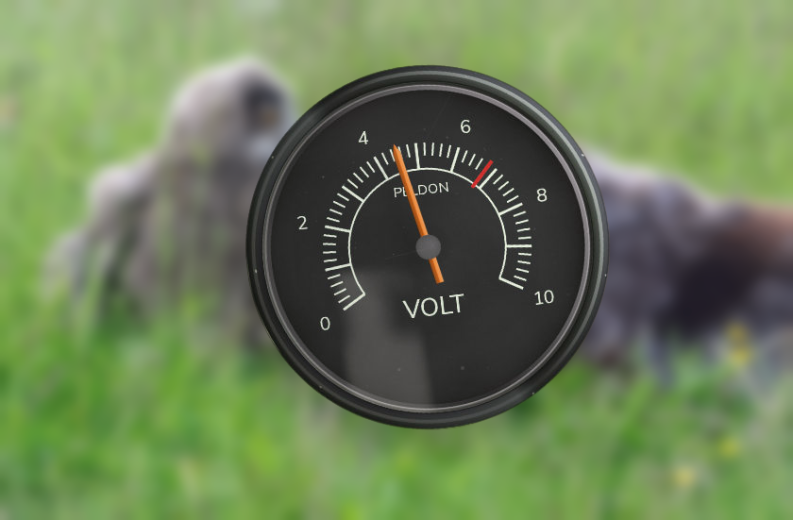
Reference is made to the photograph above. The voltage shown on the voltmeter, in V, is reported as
4.5 V
